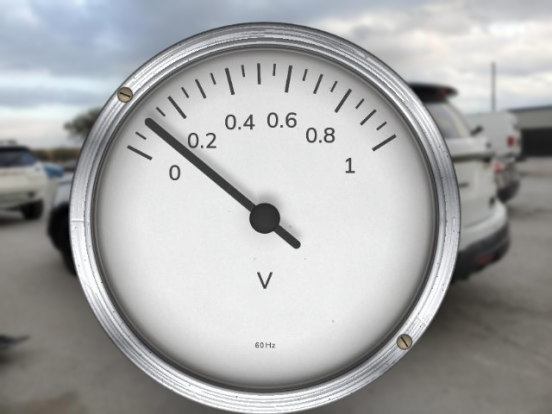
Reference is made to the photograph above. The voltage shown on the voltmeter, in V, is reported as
0.1 V
